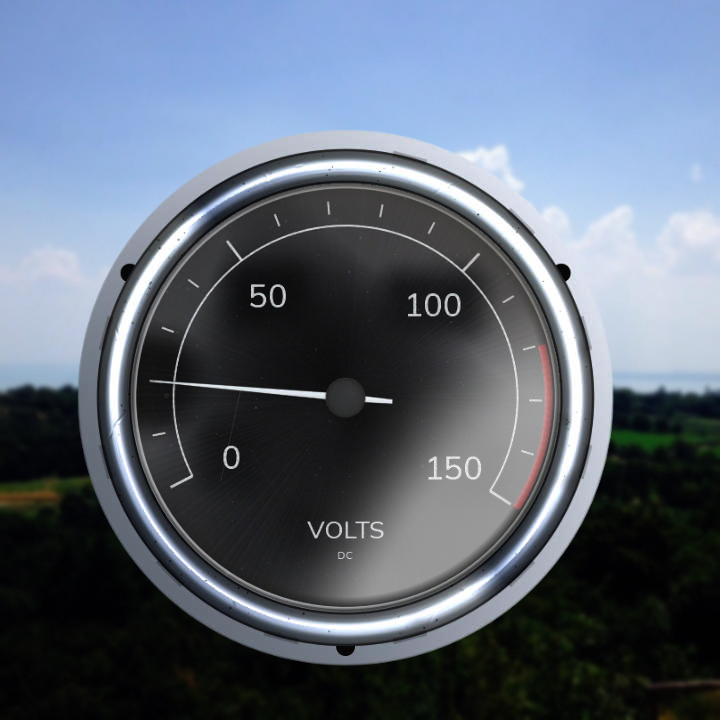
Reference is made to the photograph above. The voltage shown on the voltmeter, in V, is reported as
20 V
